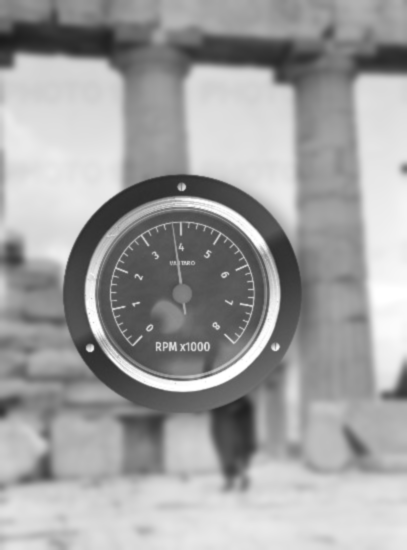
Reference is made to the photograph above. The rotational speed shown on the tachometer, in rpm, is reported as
3800 rpm
